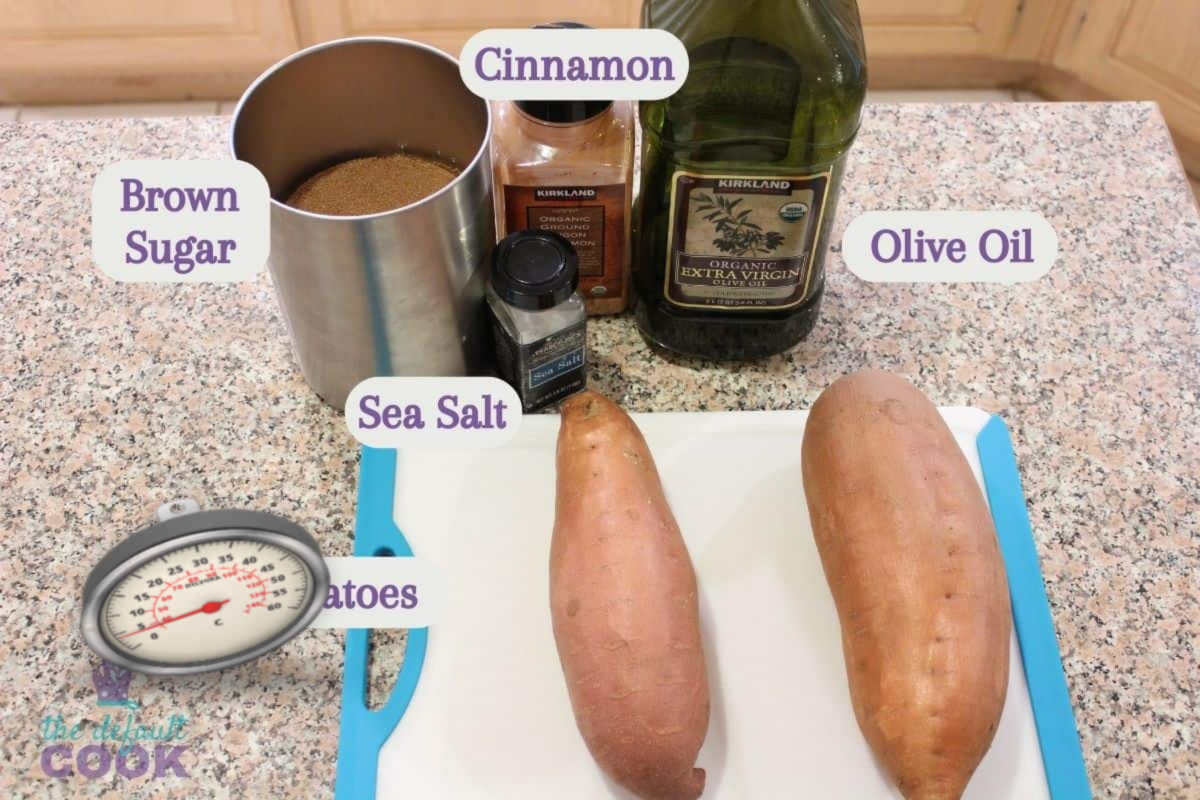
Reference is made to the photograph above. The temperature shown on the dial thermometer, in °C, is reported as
5 °C
